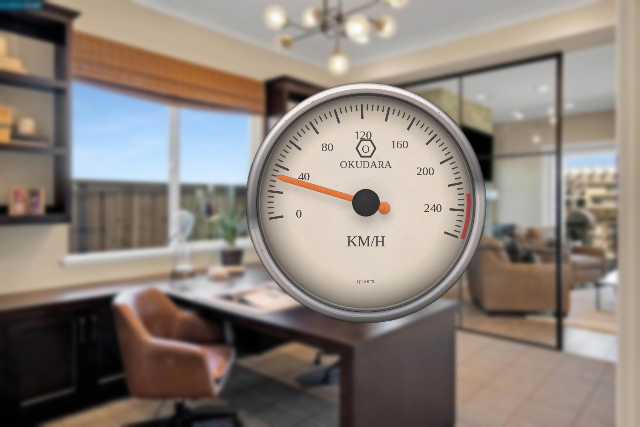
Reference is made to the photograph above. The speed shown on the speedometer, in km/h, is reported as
32 km/h
